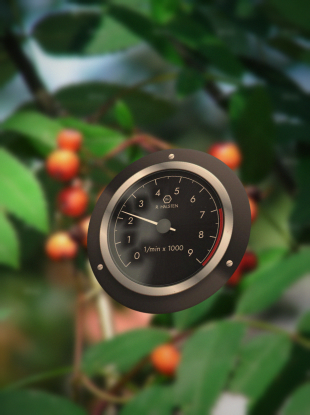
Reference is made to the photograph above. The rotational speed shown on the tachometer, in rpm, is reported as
2250 rpm
